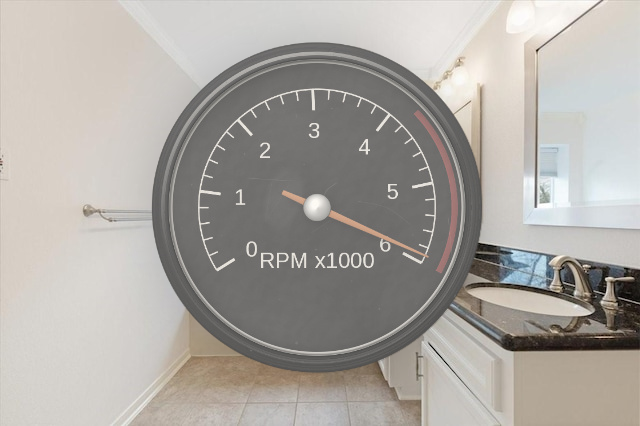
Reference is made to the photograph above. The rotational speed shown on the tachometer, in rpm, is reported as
5900 rpm
